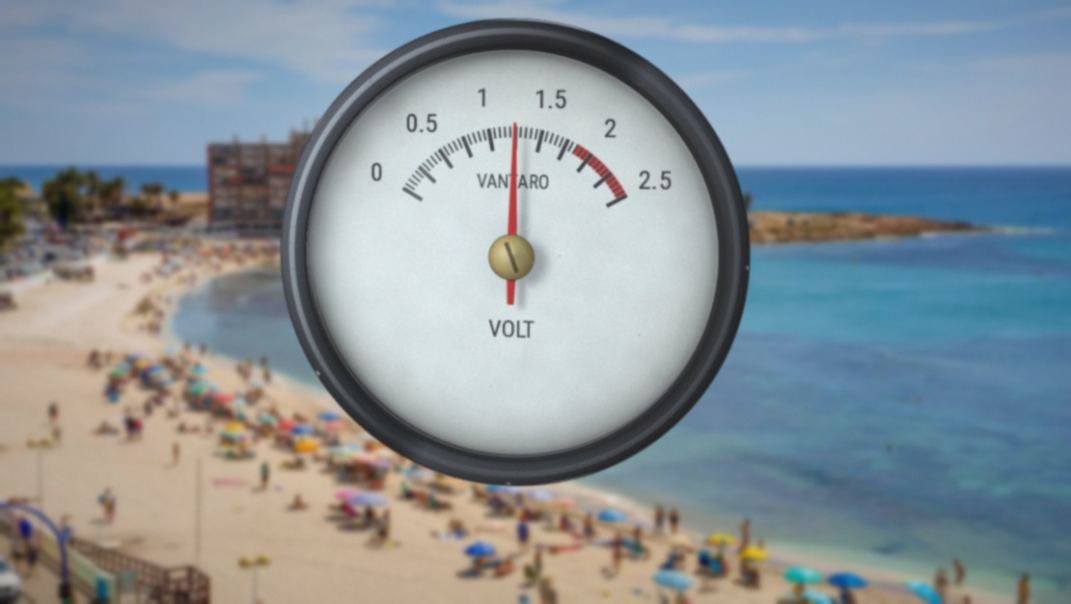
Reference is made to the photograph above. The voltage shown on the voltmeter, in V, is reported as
1.25 V
